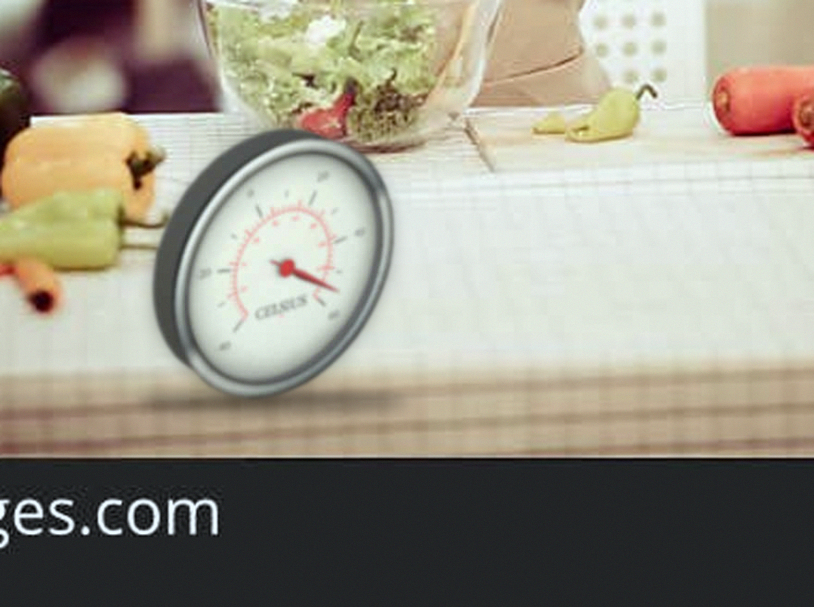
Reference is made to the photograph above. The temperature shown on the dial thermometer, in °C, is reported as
55 °C
